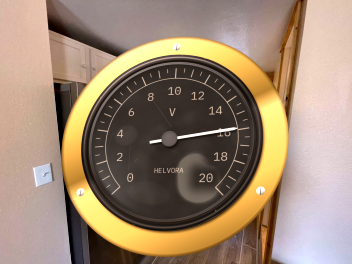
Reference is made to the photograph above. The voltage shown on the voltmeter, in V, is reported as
16 V
